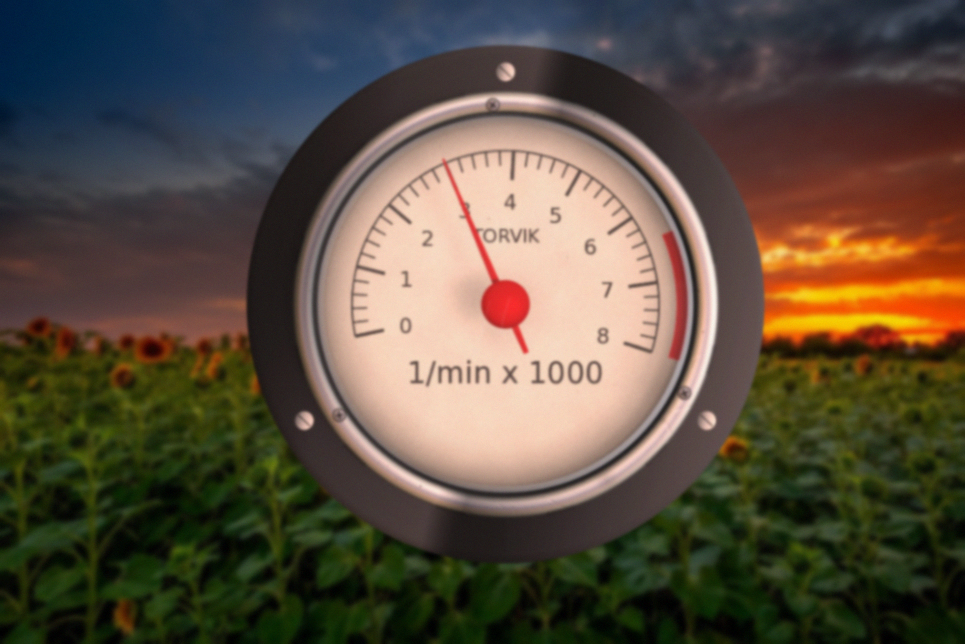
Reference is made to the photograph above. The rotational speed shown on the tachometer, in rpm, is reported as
3000 rpm
